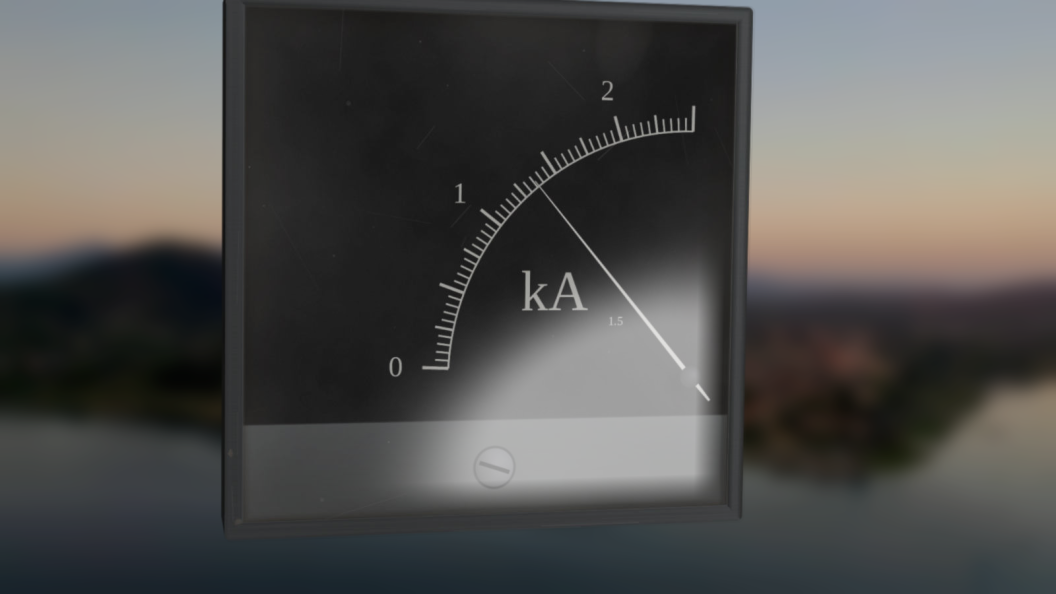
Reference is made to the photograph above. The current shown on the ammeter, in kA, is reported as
1.35 kA
